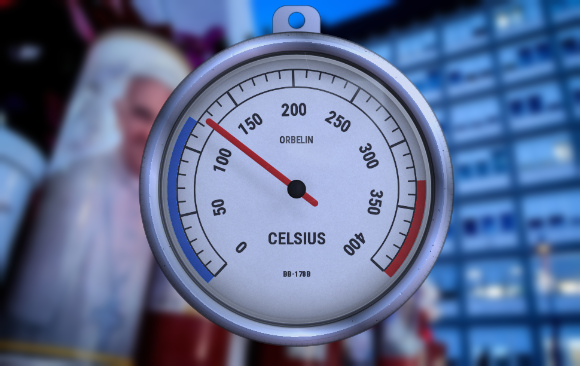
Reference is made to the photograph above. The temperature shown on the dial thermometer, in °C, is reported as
125 °C
